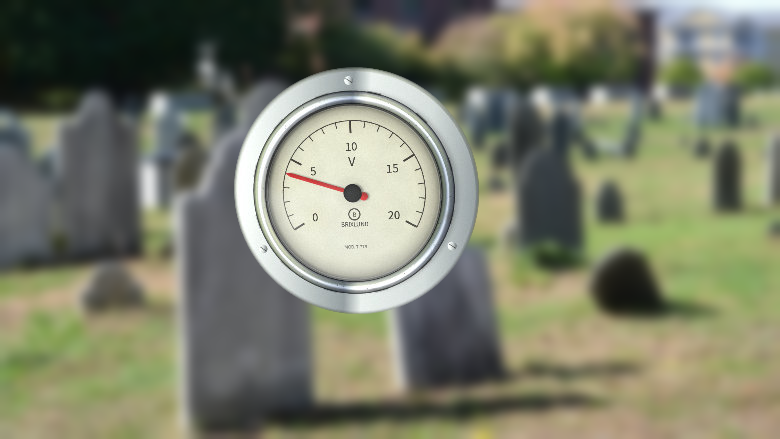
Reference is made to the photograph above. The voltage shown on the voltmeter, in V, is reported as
4 V
